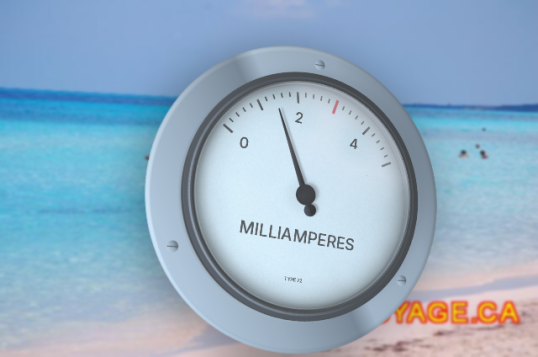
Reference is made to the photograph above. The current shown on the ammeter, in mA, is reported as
1.4 mA
